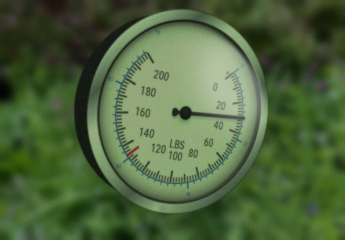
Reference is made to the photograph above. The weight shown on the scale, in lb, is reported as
30 lb
